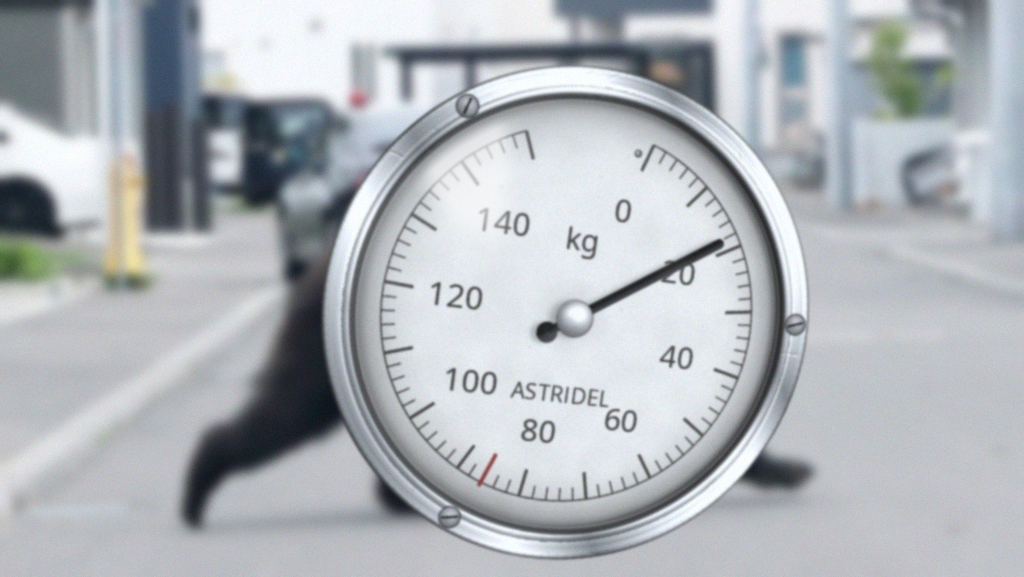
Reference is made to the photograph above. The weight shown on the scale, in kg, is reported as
18 kg
